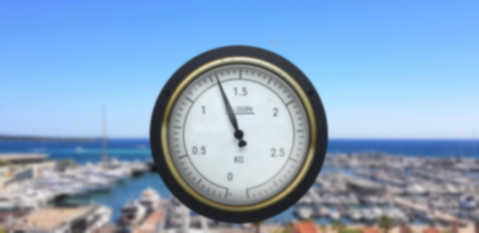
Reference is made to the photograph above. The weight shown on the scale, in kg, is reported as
1.3 kg
